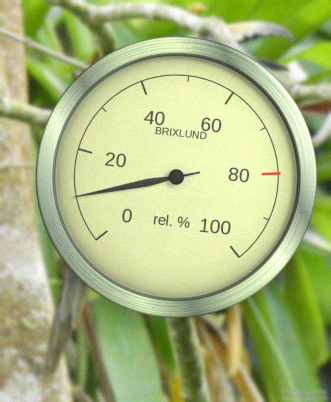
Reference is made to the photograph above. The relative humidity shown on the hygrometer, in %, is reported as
10 %
